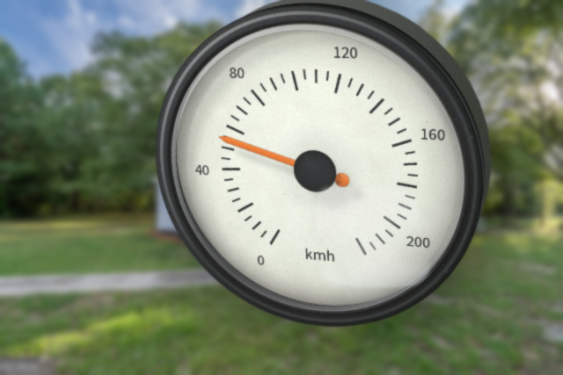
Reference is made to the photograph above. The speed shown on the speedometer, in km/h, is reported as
55 km/h
